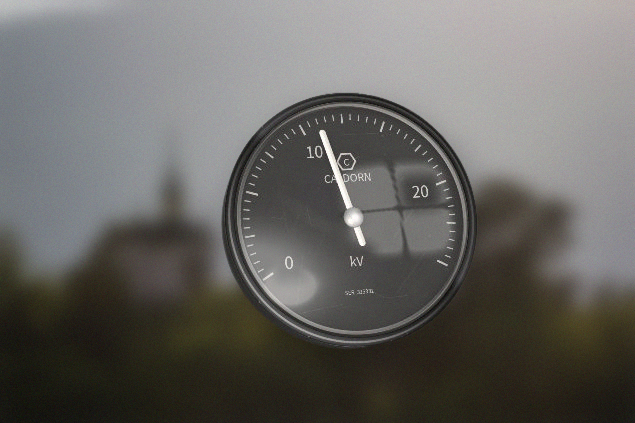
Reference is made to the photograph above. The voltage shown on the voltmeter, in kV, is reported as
11 kV
